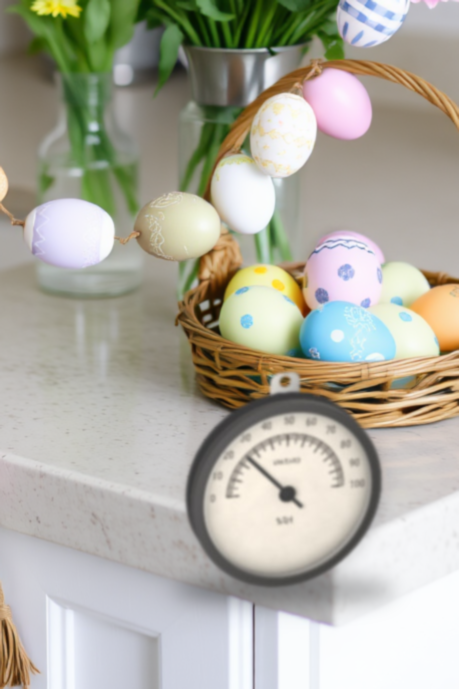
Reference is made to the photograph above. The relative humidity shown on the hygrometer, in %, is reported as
25 %
